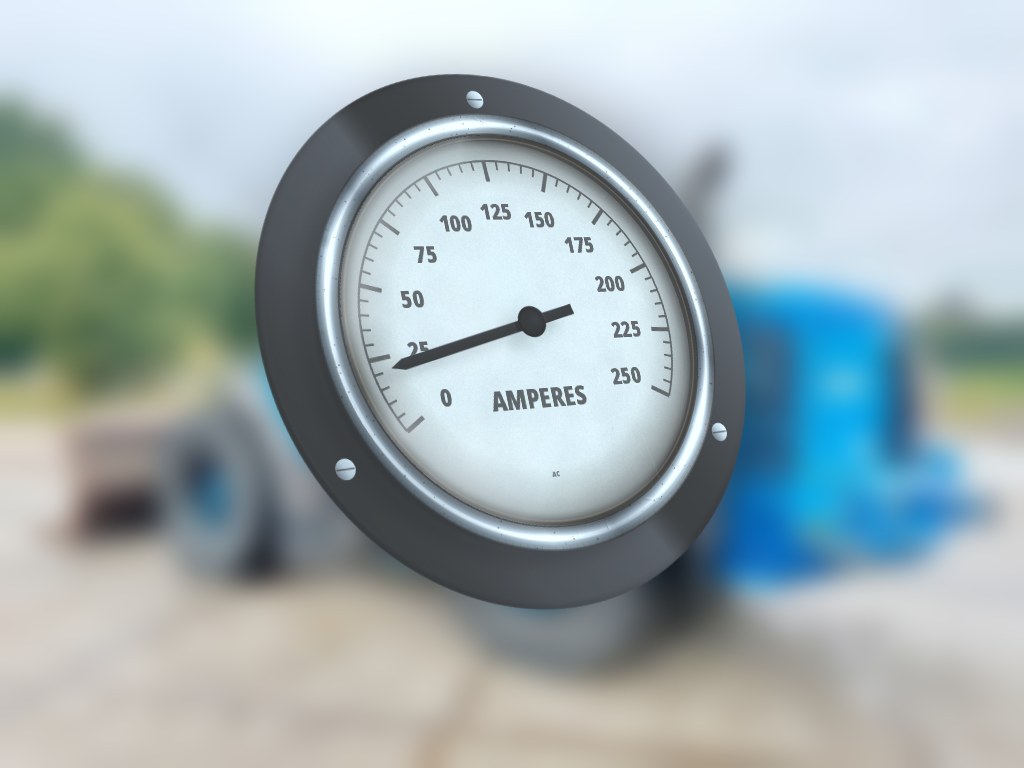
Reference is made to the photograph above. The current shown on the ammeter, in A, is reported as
20 A
